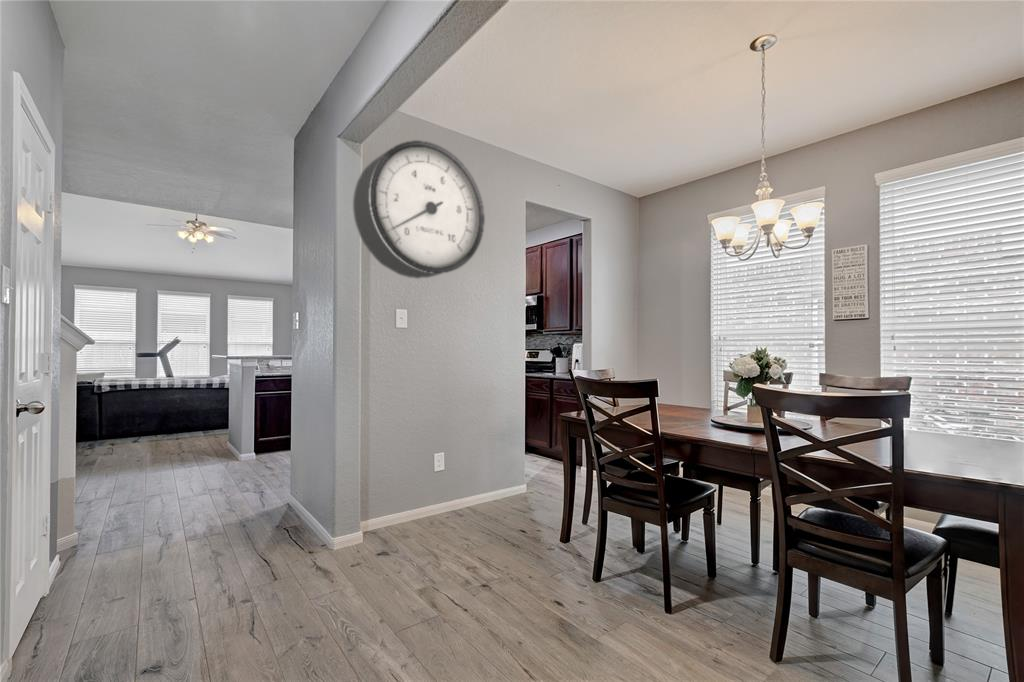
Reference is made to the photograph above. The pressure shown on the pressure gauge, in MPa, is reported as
0.5 MPa
